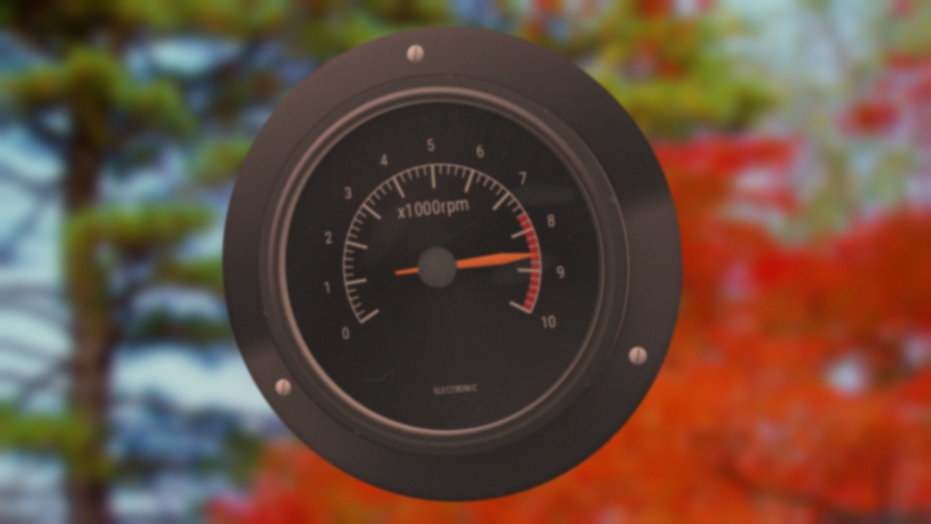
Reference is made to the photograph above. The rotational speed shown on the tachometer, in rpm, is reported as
8600 rpm
